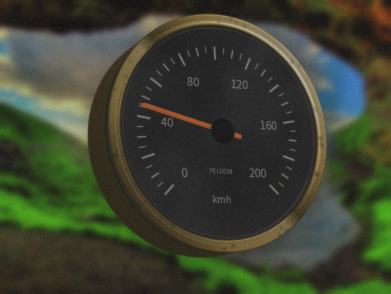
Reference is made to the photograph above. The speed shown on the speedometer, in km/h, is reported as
45 km/h
